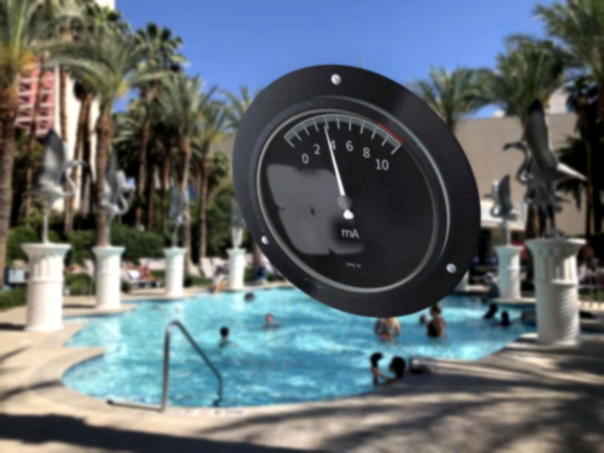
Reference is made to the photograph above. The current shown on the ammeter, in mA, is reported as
4 mA
